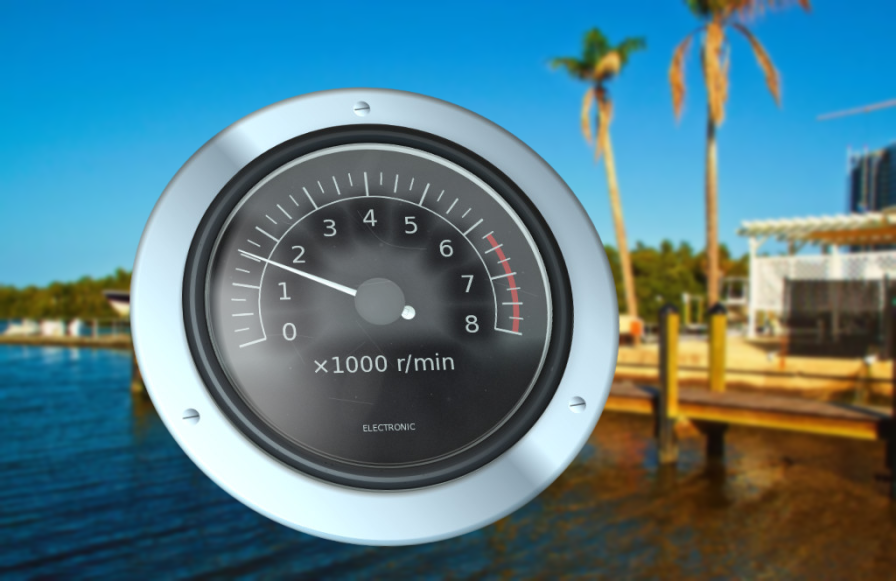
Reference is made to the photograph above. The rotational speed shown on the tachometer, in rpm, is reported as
1500 rpm
